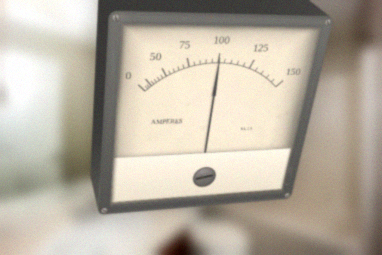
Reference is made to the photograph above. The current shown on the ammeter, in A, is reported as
100 A
